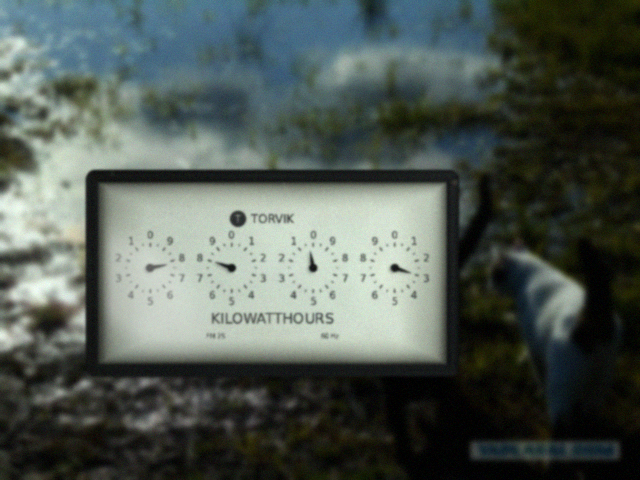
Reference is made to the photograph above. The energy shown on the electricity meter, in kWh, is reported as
7803 kWh
